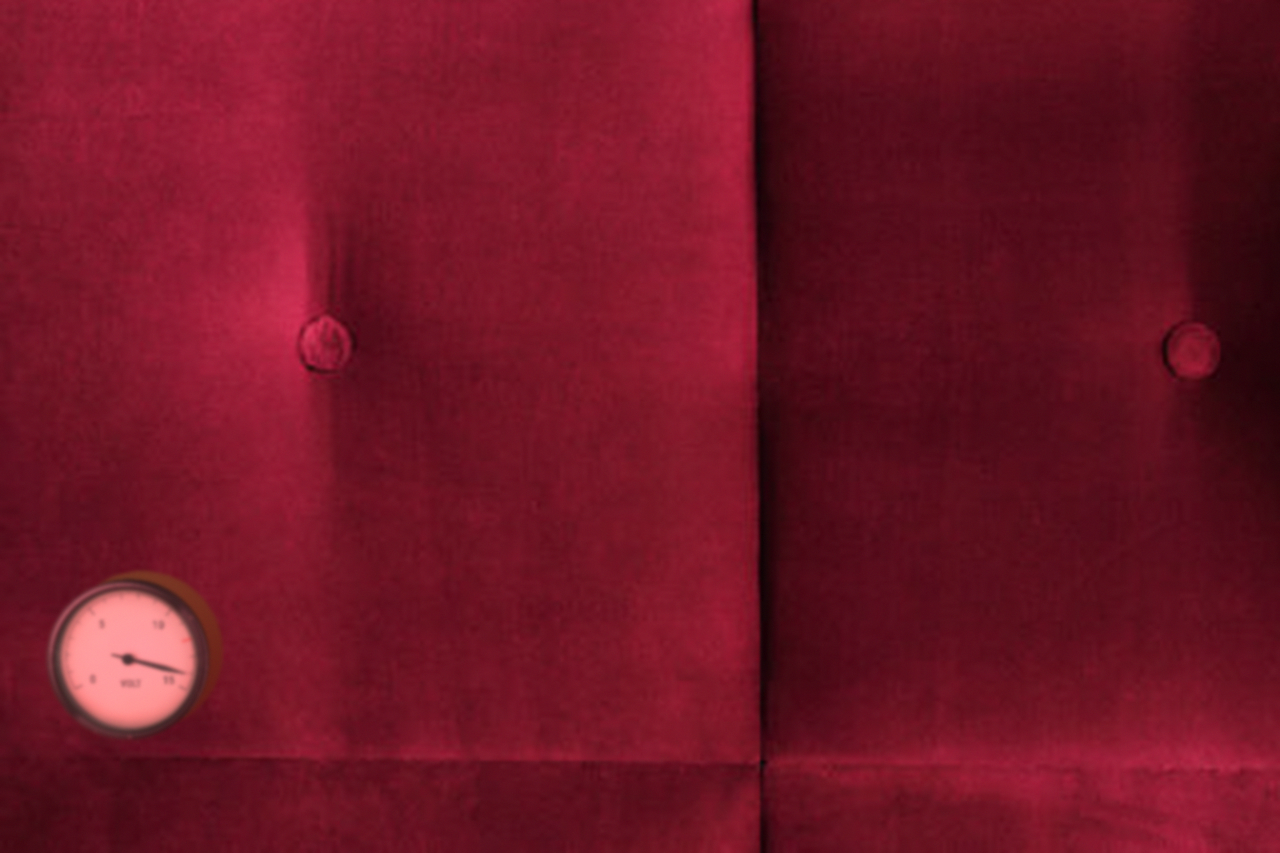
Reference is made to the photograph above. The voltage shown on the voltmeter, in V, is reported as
14 V
